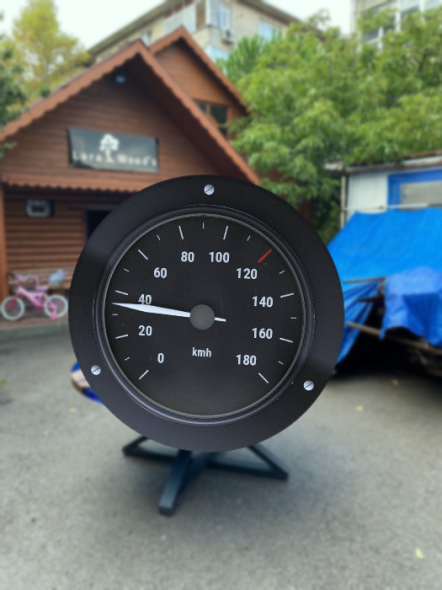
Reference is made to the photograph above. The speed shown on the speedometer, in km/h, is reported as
35 km/h
